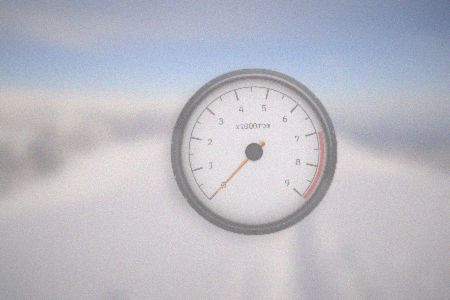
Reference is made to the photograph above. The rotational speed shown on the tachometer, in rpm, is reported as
0 rpm
